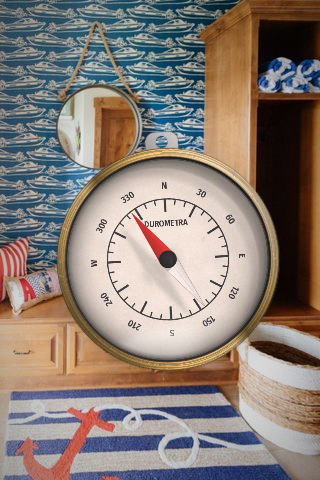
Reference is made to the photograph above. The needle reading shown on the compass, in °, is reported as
325 °
